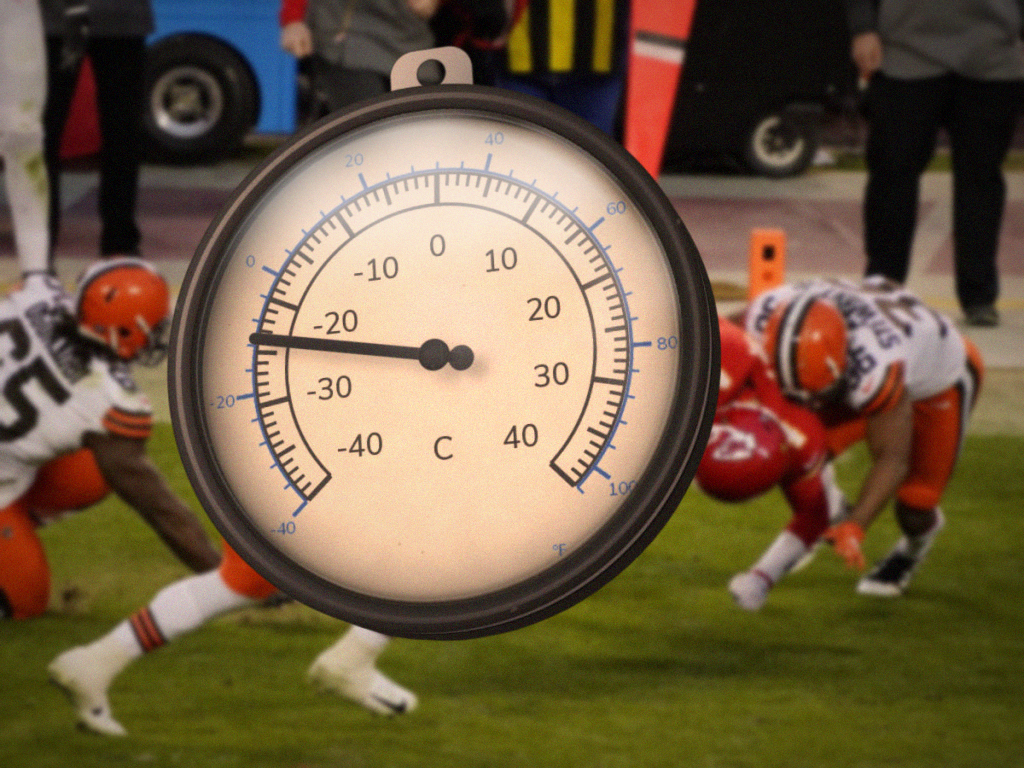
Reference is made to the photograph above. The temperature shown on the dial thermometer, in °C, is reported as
-24 °C
